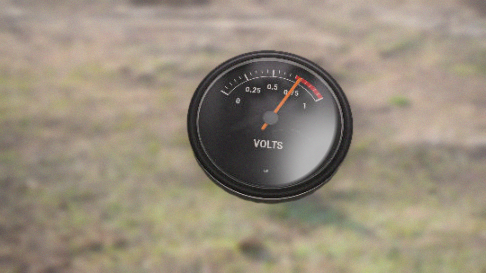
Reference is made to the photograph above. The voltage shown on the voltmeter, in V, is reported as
0.75 V
